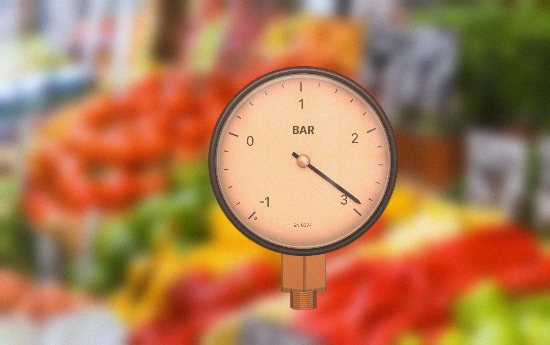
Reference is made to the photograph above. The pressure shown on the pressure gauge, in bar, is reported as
2.9 bar
